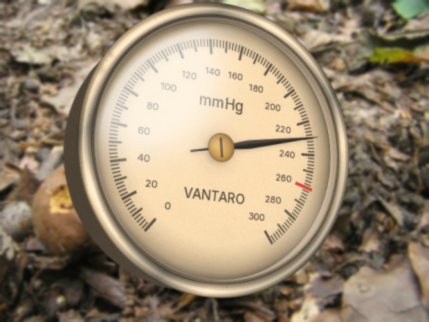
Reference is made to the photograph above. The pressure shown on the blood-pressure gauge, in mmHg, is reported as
230 mmHg
